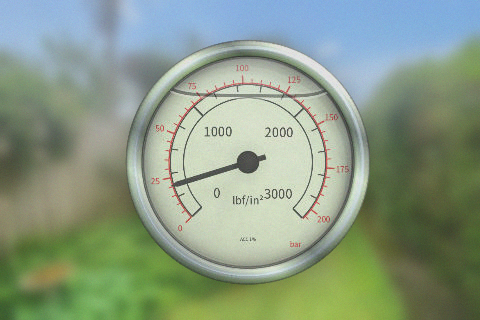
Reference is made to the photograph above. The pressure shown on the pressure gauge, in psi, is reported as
300 psi
